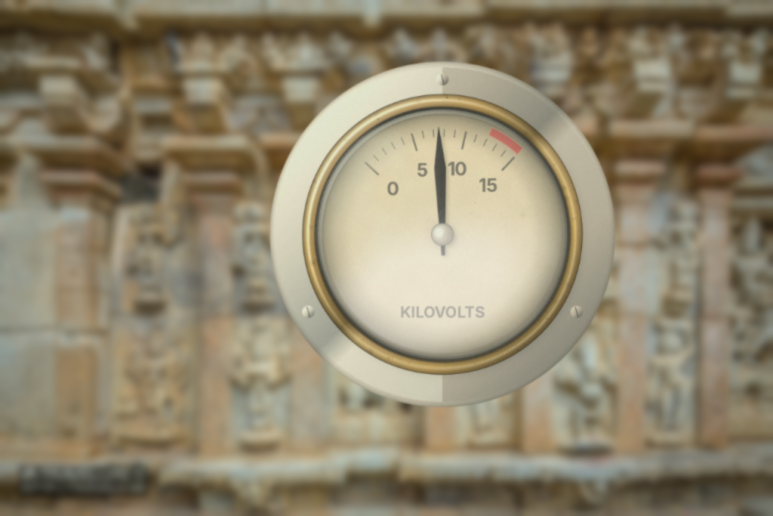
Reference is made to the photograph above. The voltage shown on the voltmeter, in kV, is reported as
7.5 kV
